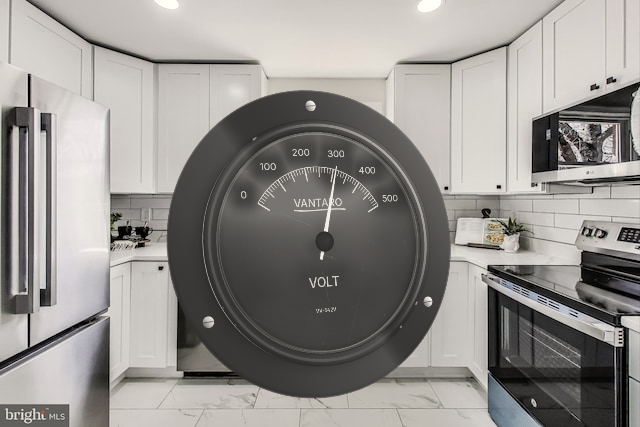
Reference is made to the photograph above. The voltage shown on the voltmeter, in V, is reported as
300 V
